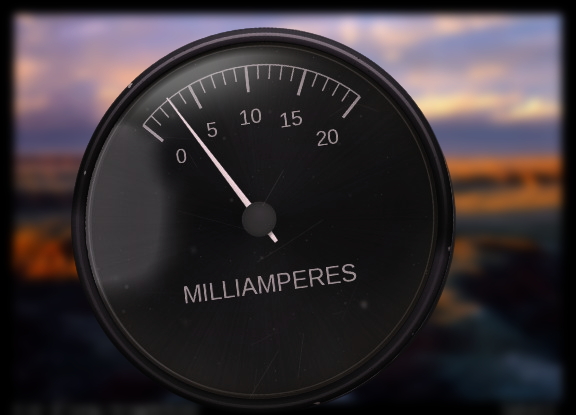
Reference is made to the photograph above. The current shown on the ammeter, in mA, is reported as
3 mA
